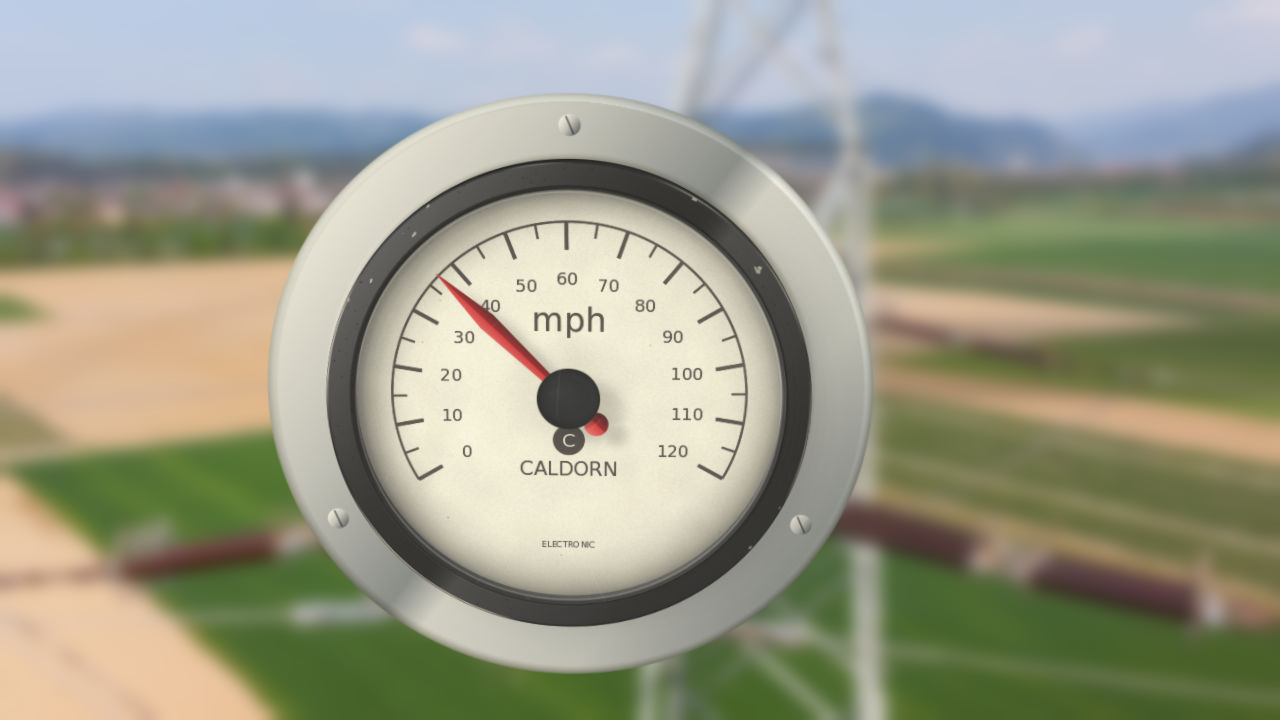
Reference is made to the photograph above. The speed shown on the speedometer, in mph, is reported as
37.5 mph
